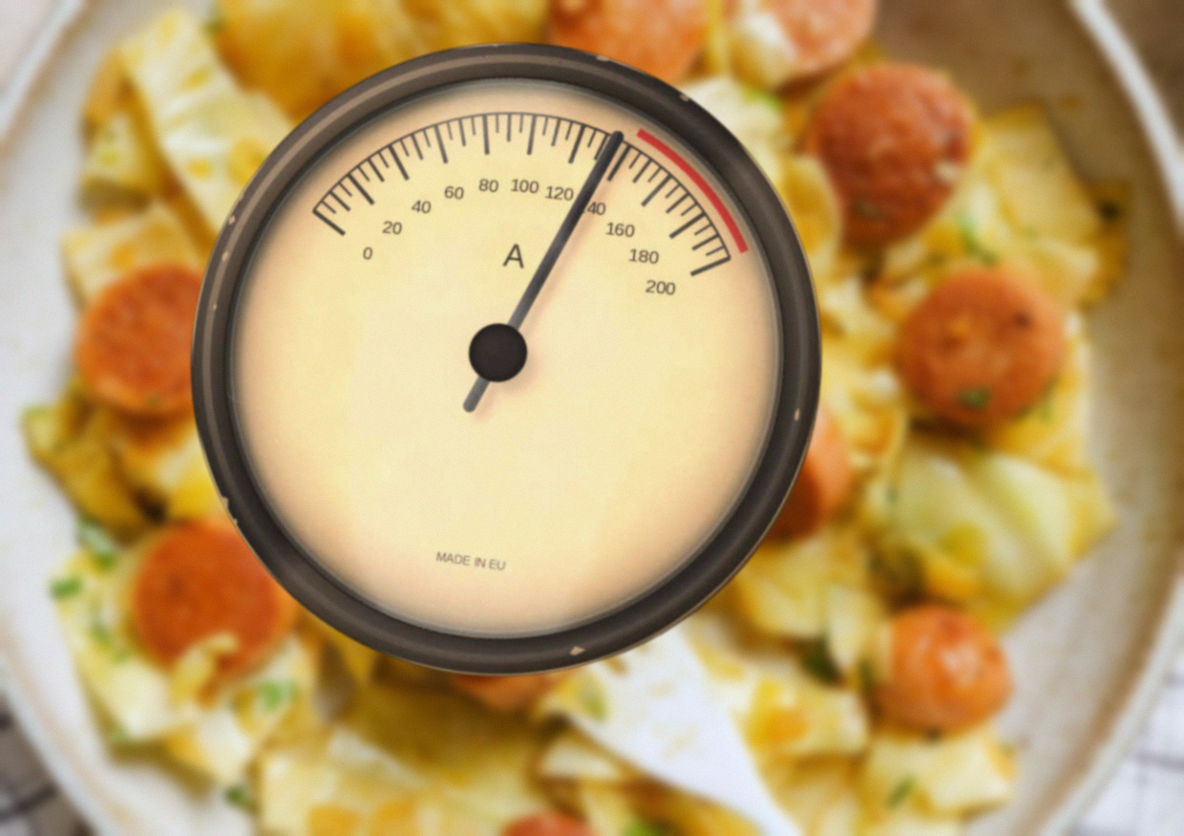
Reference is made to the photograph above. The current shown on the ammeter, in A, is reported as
135 A
